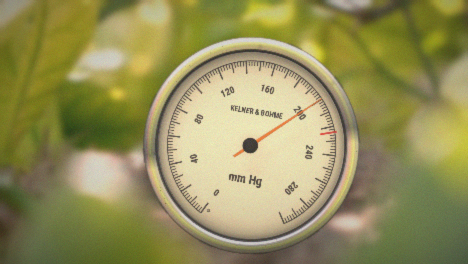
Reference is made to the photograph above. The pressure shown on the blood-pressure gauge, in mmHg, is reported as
200 mmHg
